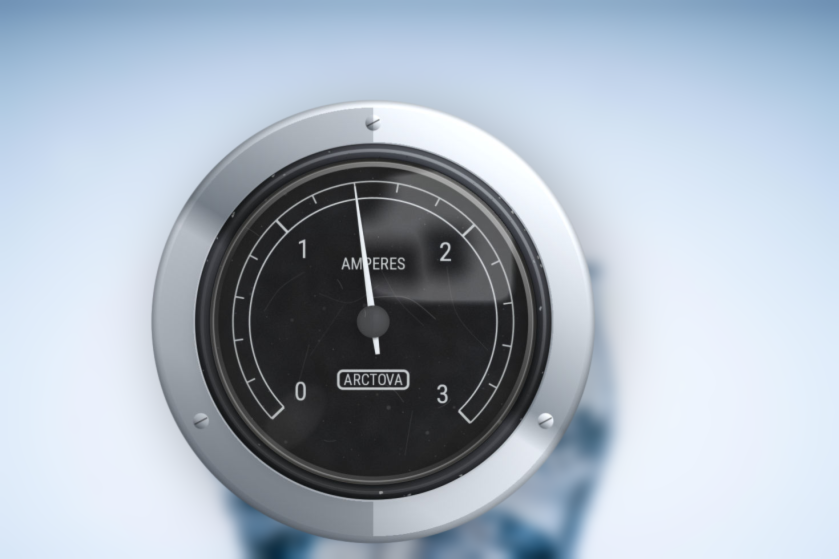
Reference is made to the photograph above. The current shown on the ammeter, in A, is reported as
1.4 A
